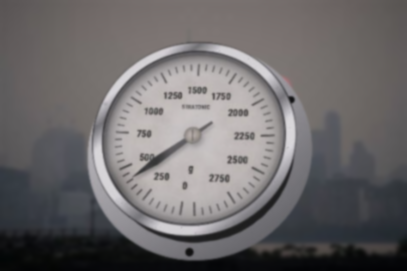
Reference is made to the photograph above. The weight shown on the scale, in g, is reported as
400 g
